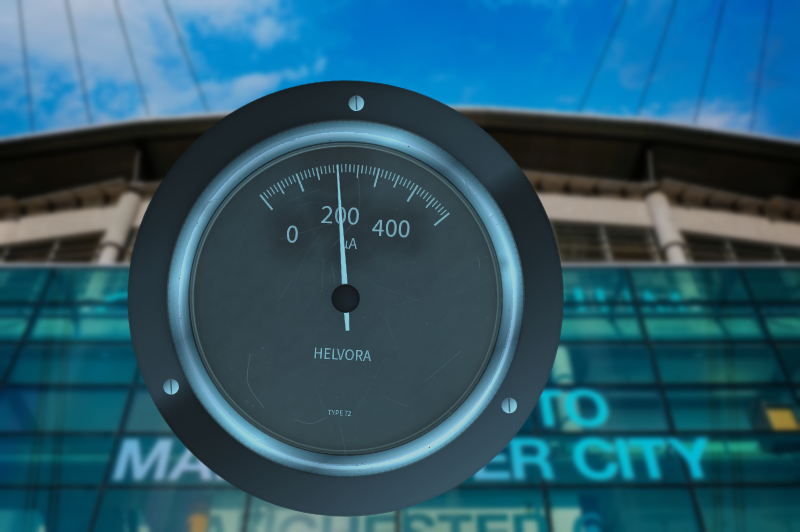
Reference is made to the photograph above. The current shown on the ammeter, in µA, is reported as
200 µA
